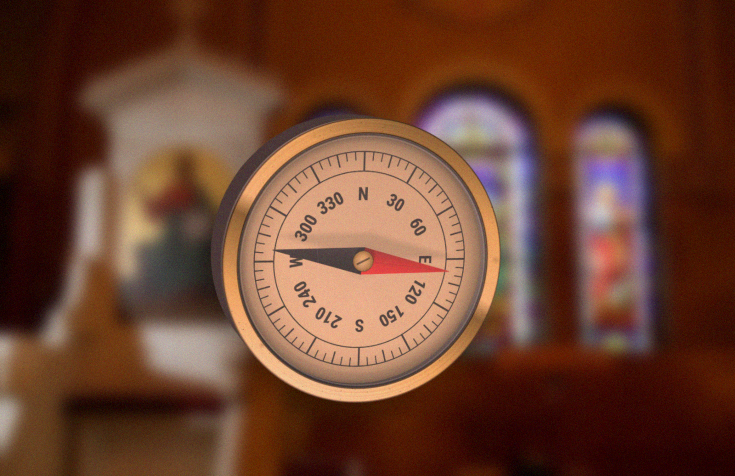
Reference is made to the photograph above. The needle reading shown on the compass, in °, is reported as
97.5 °
